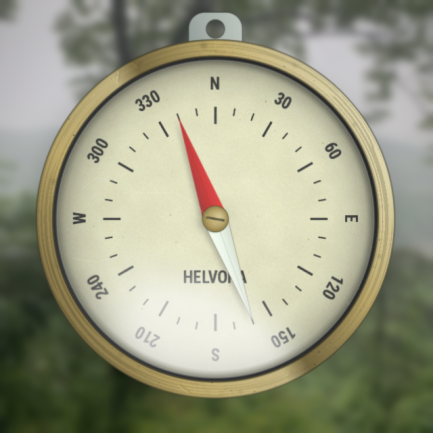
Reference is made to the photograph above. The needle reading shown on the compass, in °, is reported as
340 °
